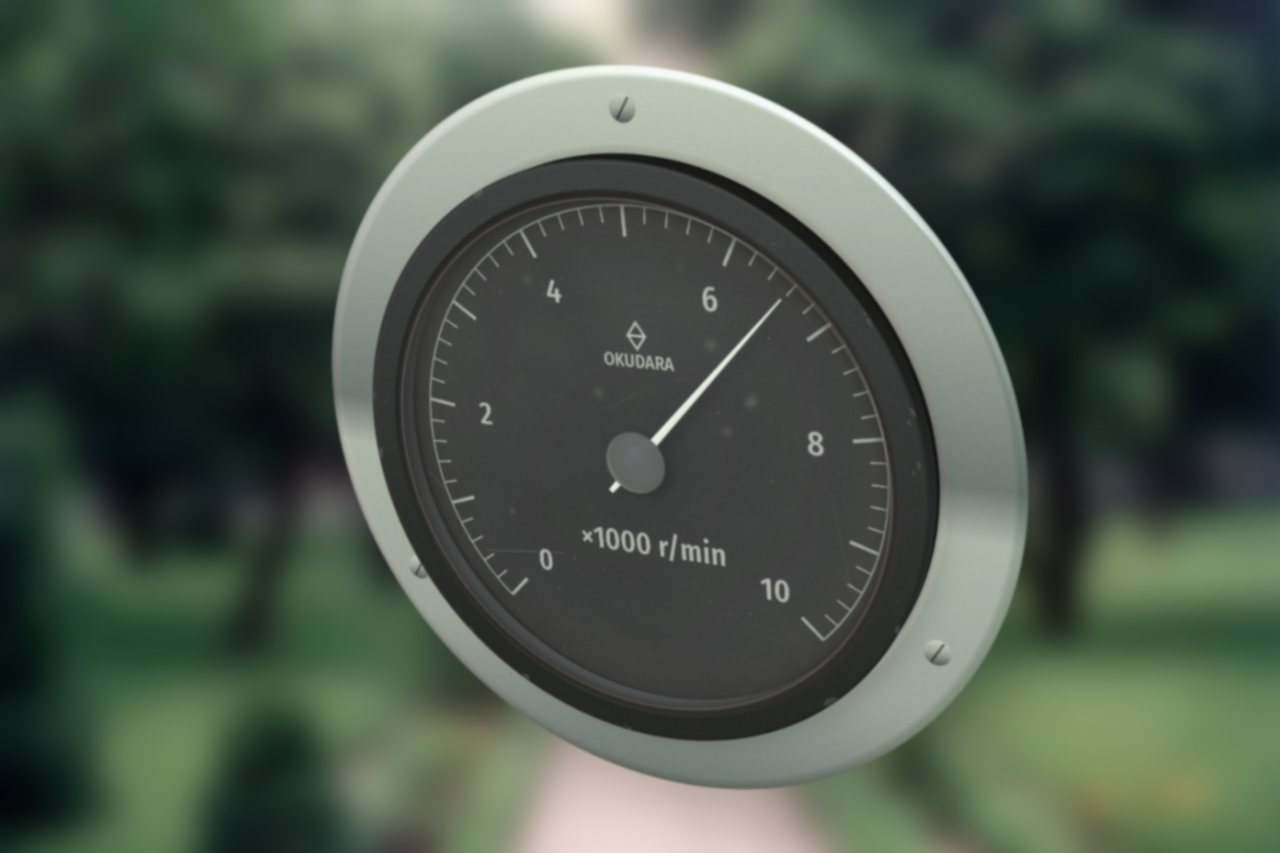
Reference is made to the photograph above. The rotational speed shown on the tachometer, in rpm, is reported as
6600 rpm
